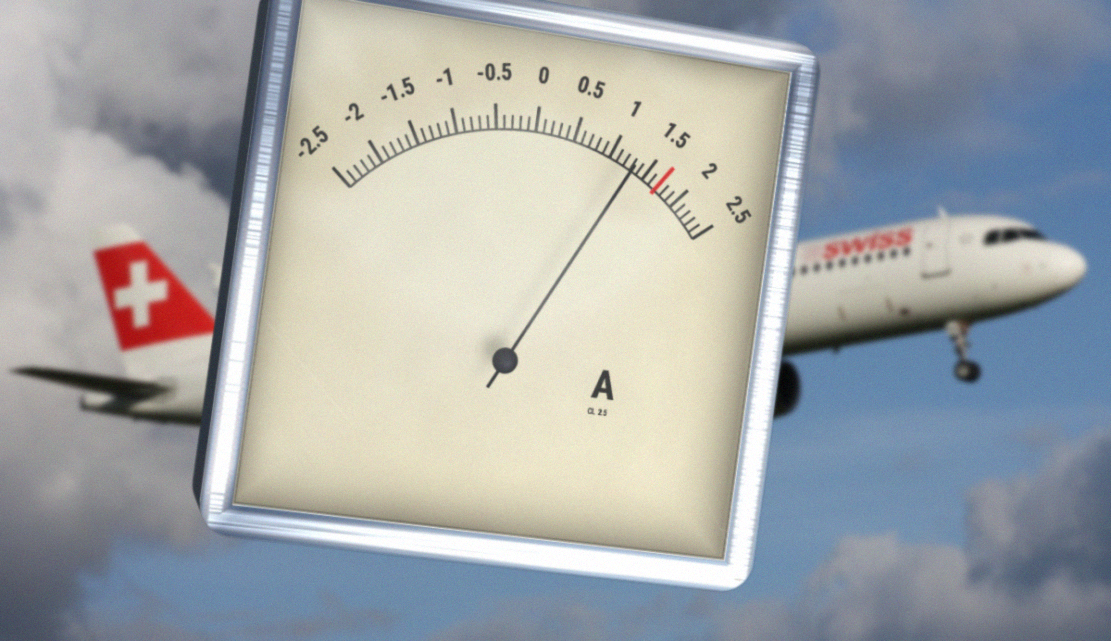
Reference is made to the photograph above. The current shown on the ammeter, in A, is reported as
1.3 A
